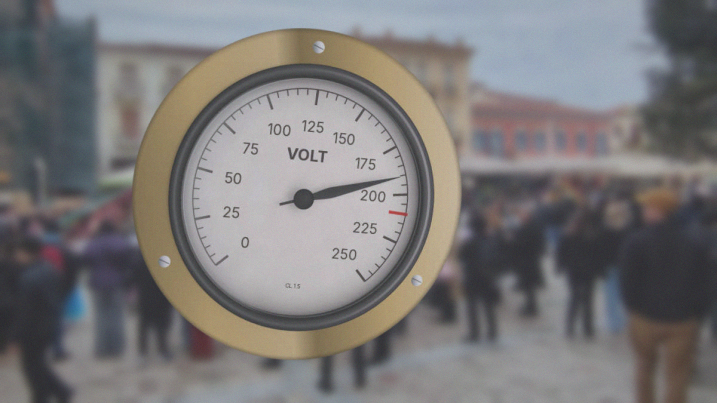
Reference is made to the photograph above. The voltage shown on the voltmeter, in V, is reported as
190 V
